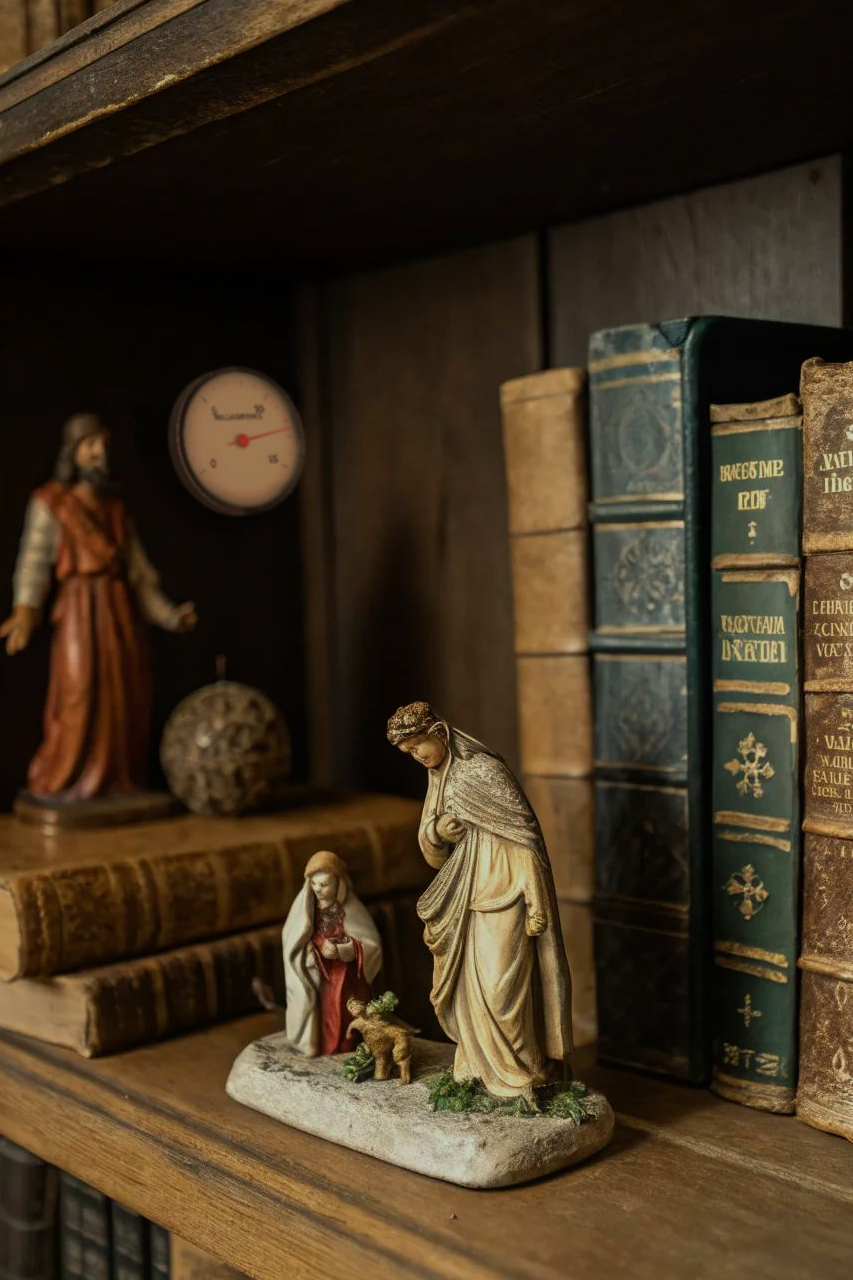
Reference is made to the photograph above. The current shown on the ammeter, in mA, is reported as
12.5 mA
